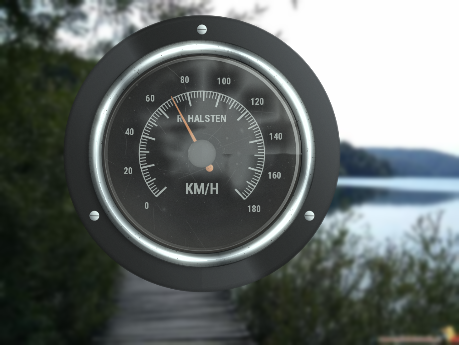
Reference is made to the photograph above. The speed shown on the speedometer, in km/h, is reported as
70 km/h
